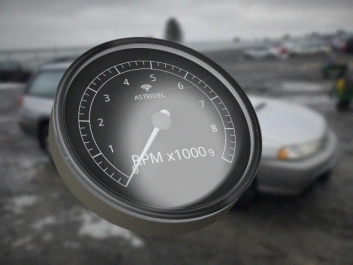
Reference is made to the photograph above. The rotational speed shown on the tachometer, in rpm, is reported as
0 rpm
